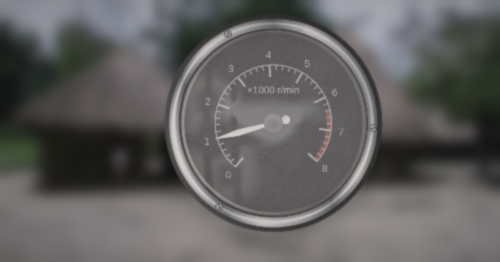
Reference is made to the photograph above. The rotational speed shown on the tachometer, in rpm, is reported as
1000 rpm
